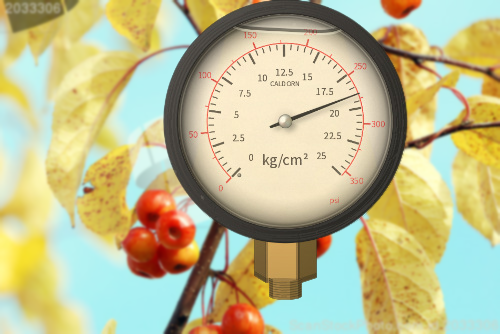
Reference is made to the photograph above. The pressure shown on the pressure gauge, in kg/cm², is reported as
19 kg/cm²
